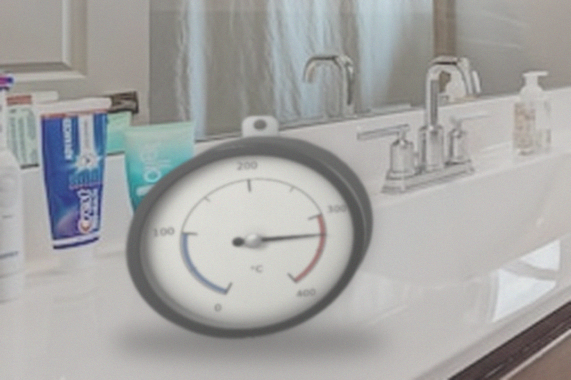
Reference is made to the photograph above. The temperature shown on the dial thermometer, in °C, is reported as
325 °C
